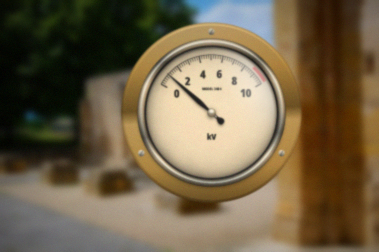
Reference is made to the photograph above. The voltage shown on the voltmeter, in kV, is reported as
1 kV
